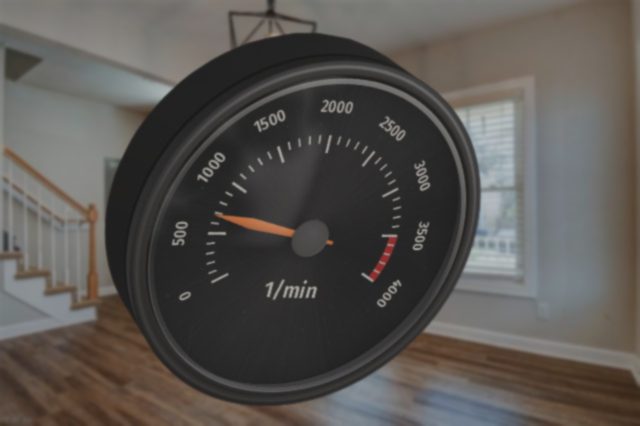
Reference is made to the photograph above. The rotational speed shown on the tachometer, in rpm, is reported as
700 rpm
